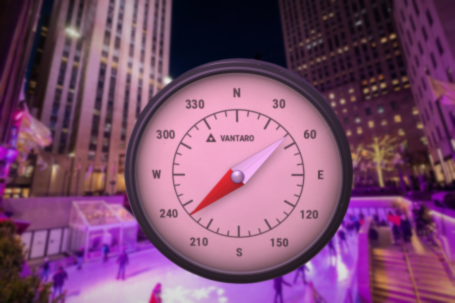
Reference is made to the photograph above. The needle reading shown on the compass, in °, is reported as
230 °
